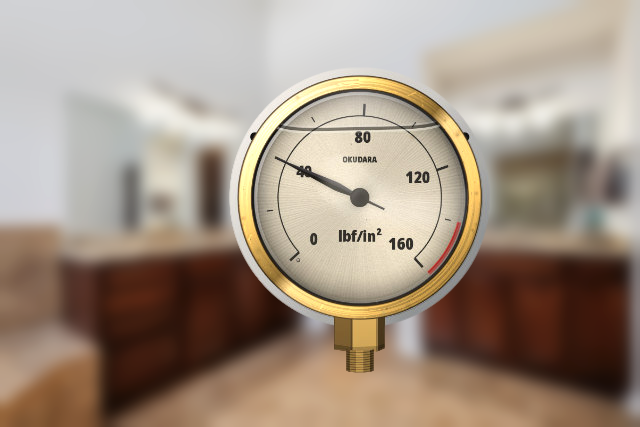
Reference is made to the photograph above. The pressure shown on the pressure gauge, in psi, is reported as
40 psi
